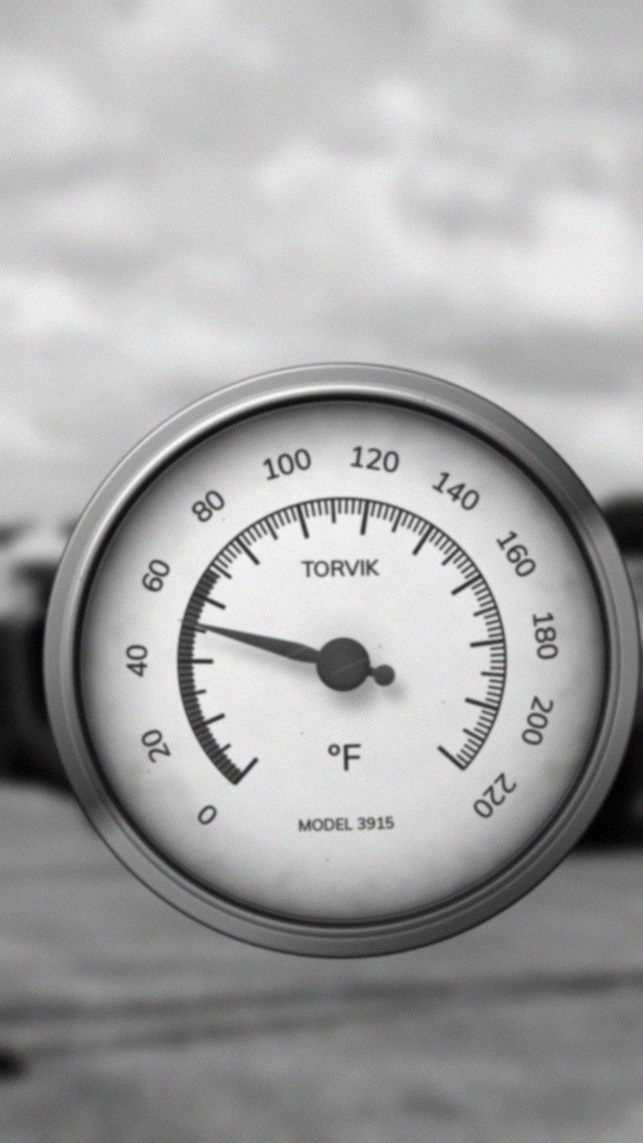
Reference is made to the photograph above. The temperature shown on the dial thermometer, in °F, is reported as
52 °F
